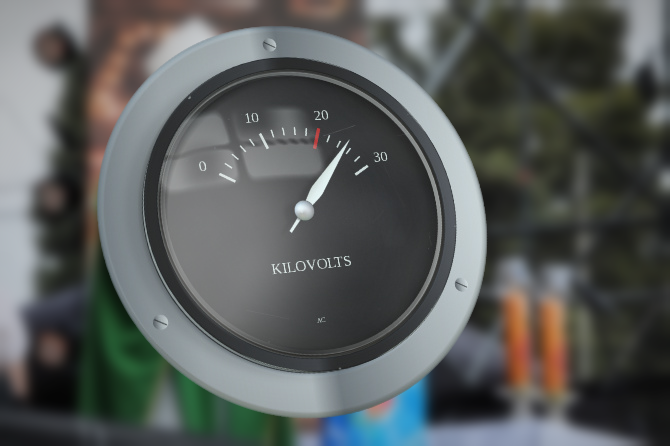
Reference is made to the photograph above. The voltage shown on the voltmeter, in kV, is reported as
25 kV
